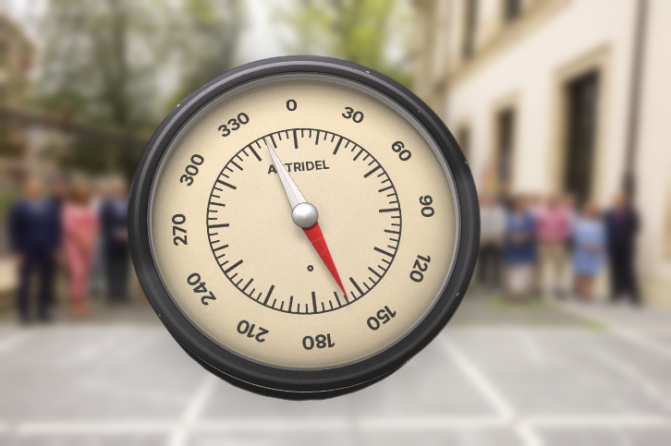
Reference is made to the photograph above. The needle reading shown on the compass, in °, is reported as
160 °
